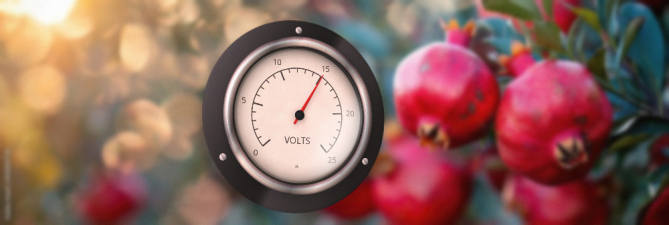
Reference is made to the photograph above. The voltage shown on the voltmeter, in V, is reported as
15 V
